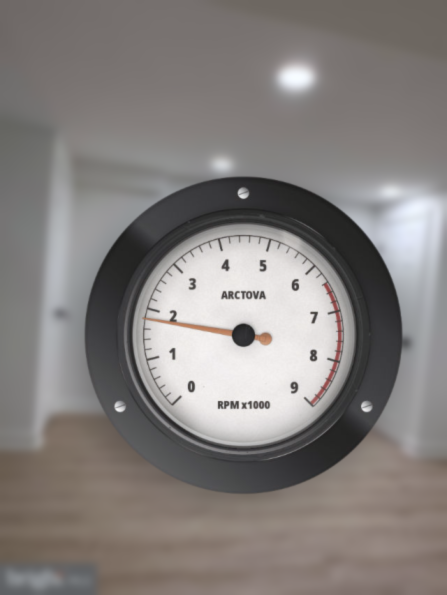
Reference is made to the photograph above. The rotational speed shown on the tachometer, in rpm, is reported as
1800 rpm
